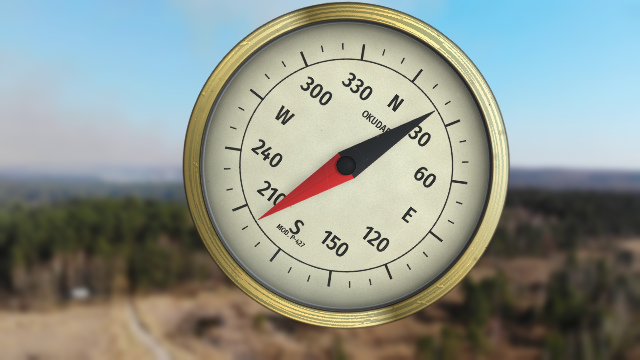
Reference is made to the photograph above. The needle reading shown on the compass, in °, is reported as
200 °
